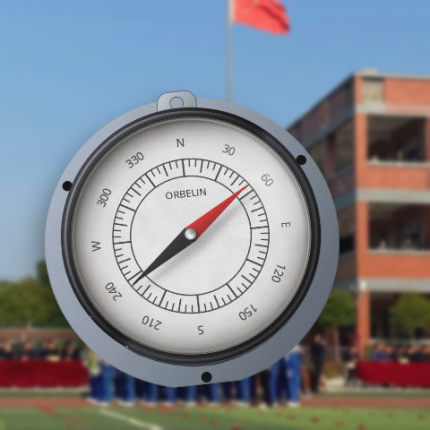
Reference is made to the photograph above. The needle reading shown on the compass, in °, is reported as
55 °
